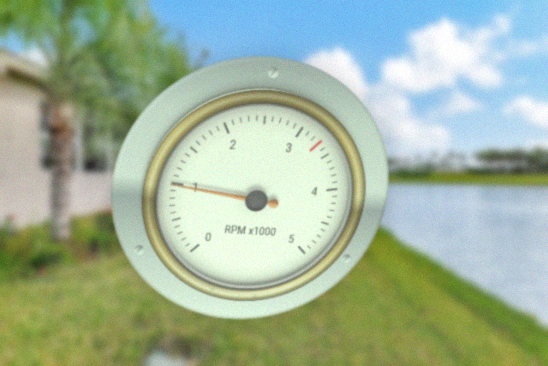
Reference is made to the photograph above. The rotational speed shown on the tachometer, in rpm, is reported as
1000 rpm
